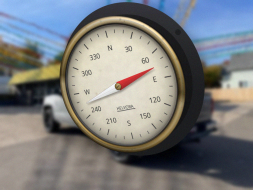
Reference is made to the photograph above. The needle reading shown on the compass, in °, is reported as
75 °
